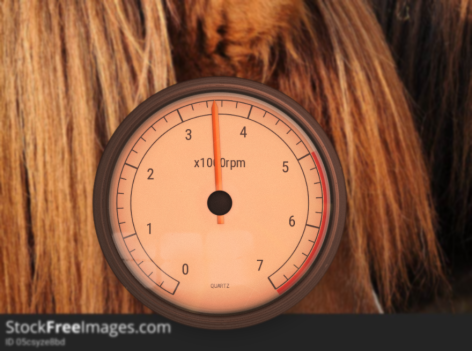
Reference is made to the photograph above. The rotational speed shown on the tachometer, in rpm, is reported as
3500 rpm
